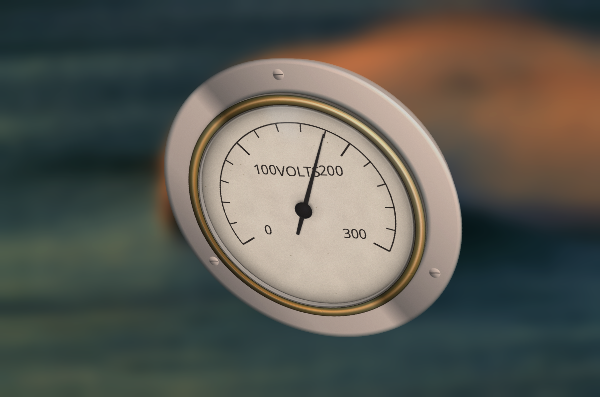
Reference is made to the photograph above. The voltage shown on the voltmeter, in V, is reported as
180 V
